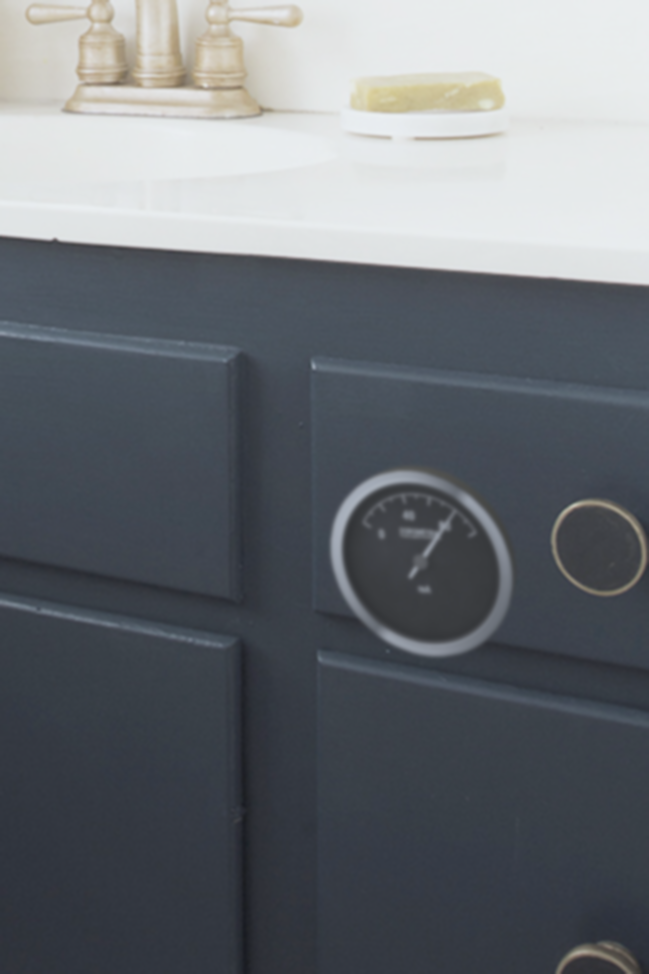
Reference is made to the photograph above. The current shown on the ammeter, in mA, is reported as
80 mA
